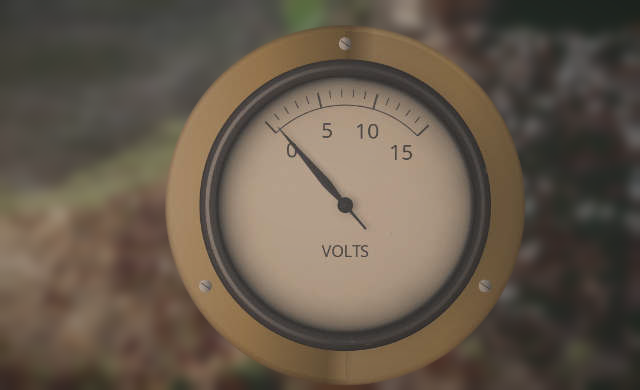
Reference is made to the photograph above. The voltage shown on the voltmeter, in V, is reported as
0.5 V
